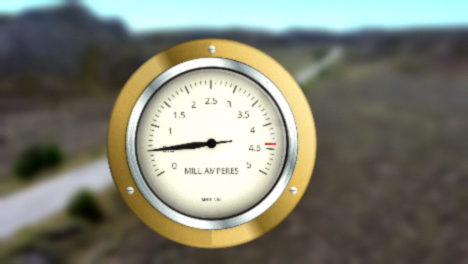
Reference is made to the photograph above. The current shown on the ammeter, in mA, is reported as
0.5 mA
